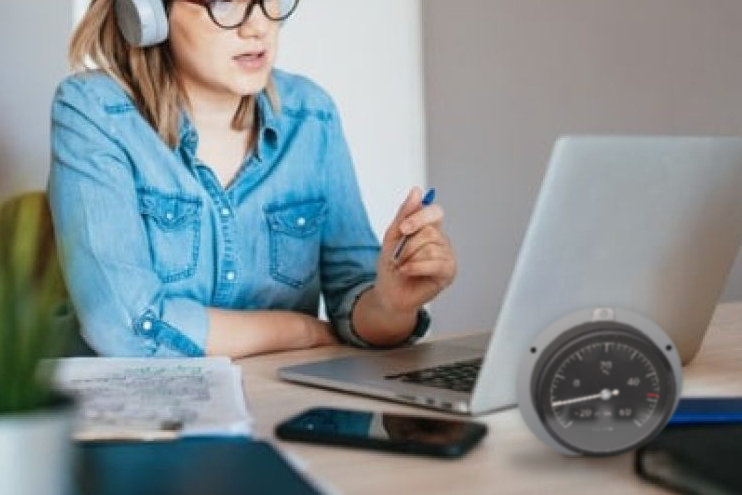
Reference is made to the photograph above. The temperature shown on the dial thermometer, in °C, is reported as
-10 °C
